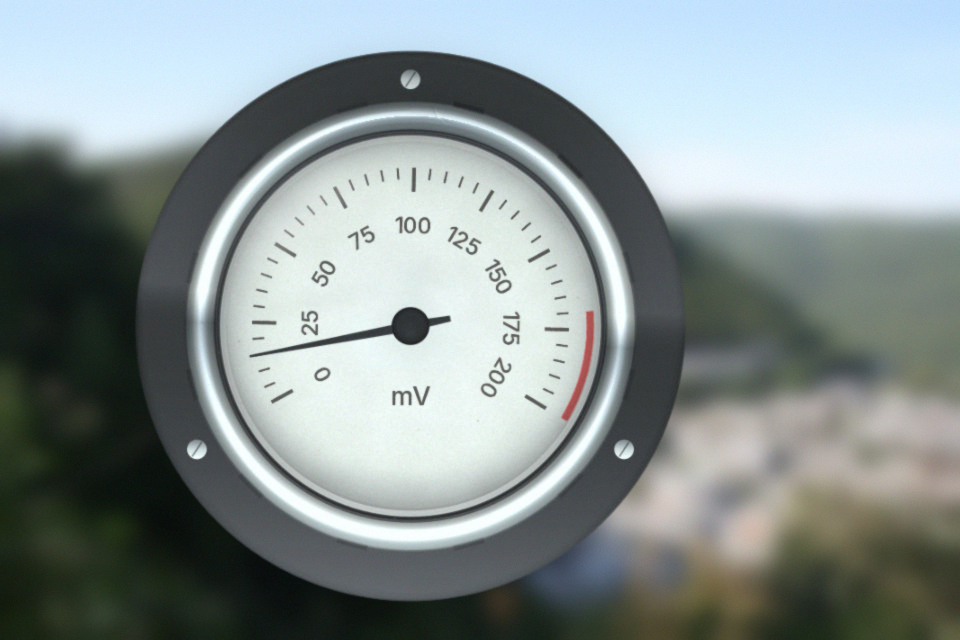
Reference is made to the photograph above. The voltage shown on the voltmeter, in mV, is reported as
15 mV
